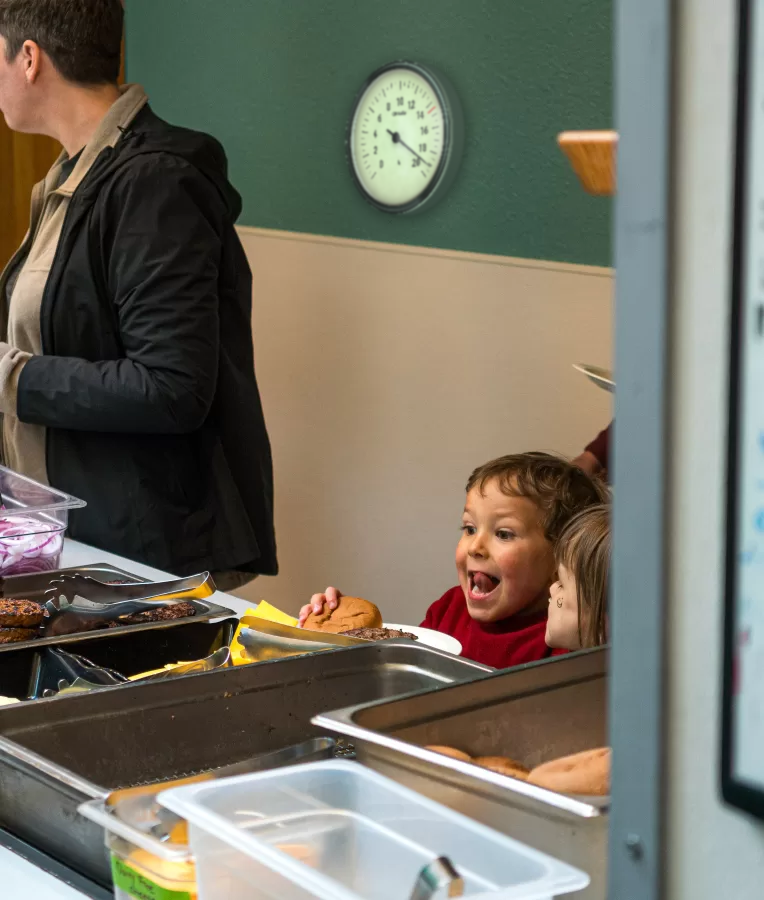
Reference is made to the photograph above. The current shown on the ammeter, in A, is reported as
19 A
